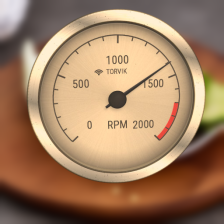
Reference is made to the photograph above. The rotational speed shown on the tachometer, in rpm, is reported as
1400 rpm
